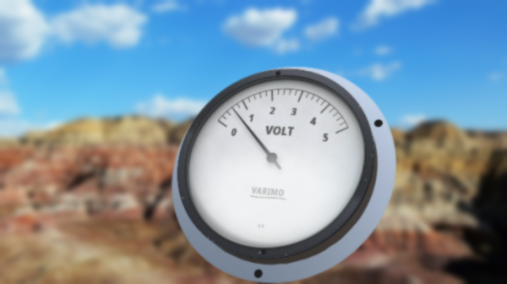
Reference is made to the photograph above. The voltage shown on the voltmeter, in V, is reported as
0.6 V
